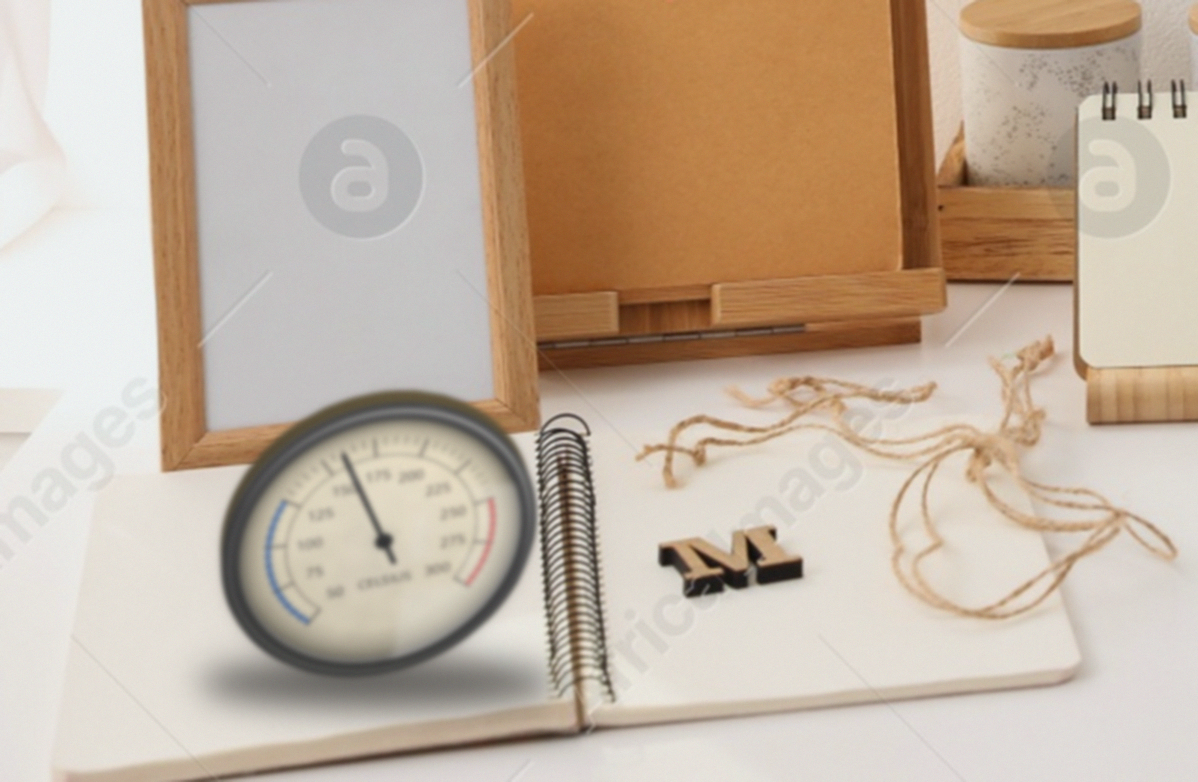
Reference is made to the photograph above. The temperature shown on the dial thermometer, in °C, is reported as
160 °C
